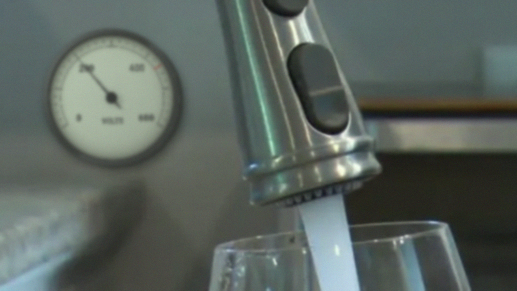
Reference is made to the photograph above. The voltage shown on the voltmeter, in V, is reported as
200 V
